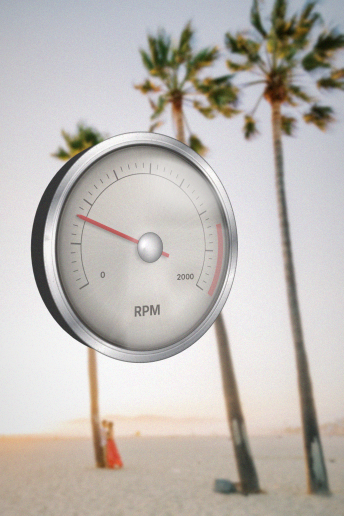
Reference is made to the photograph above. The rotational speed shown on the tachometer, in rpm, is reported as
400 rpm
